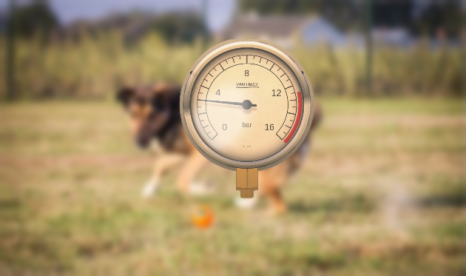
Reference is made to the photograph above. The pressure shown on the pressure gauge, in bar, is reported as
3 bar
